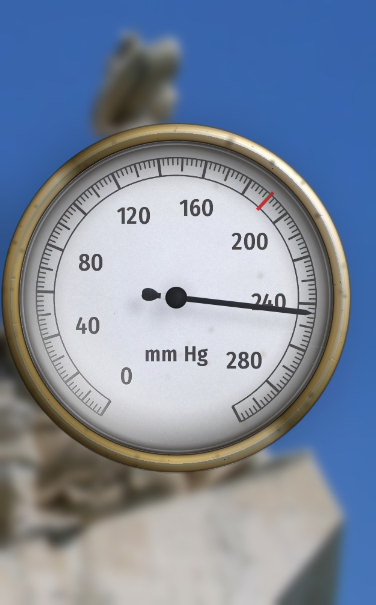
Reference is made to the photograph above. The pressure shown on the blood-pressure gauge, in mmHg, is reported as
244 mmHg
